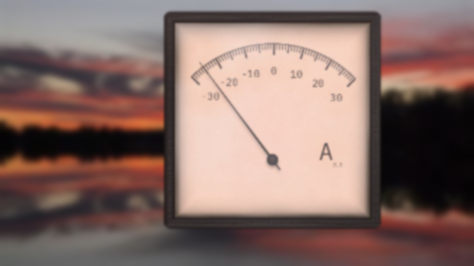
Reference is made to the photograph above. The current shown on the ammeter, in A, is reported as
-25 A
